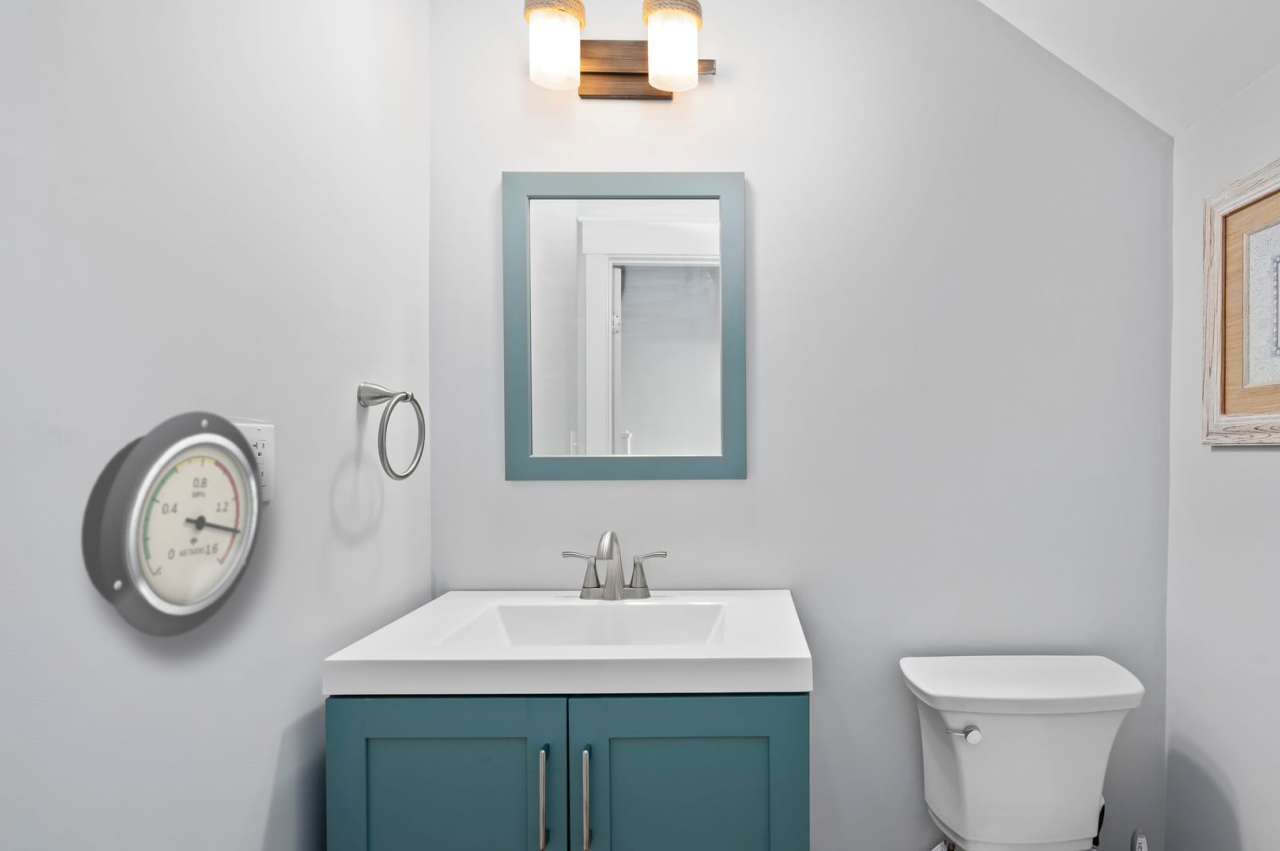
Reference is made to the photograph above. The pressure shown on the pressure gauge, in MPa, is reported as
1.4 MPa
